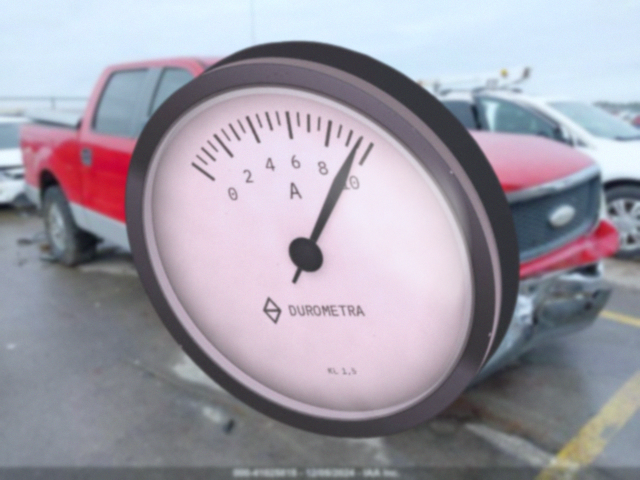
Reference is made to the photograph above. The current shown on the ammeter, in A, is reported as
9.5 A
